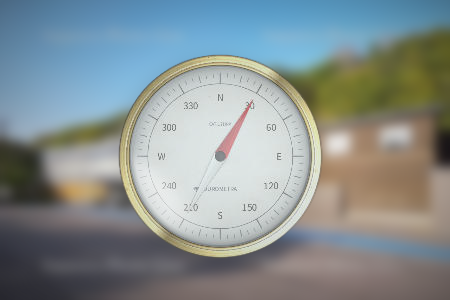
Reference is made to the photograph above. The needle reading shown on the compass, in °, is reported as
30 °
